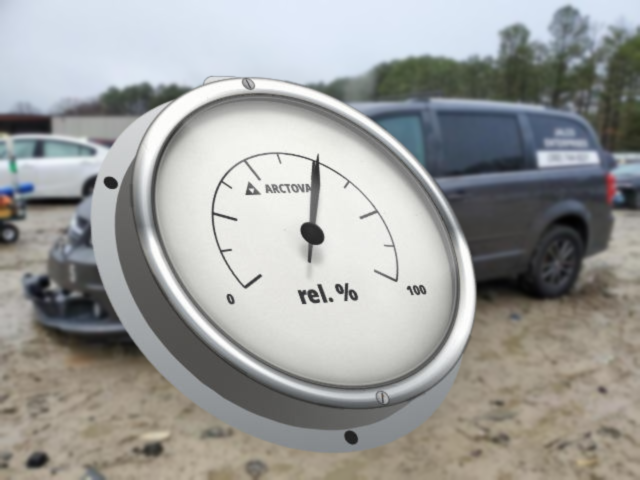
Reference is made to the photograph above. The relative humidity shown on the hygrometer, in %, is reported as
60 %
